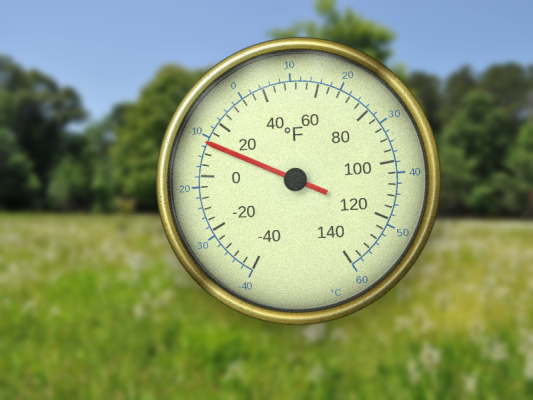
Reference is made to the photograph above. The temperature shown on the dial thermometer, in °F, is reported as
12 °F
